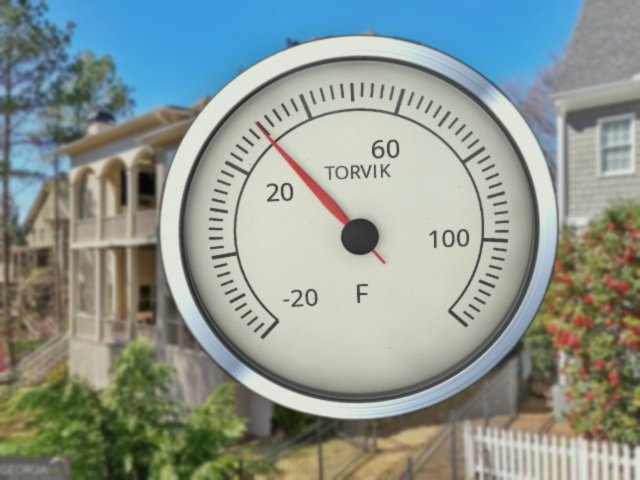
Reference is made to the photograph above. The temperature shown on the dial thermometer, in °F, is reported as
30 °F
